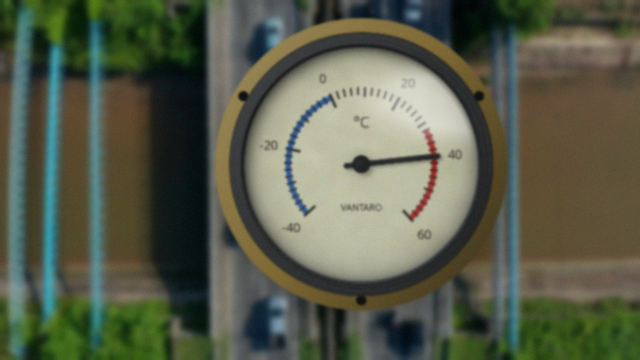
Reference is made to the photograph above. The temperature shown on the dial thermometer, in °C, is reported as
40 °C
